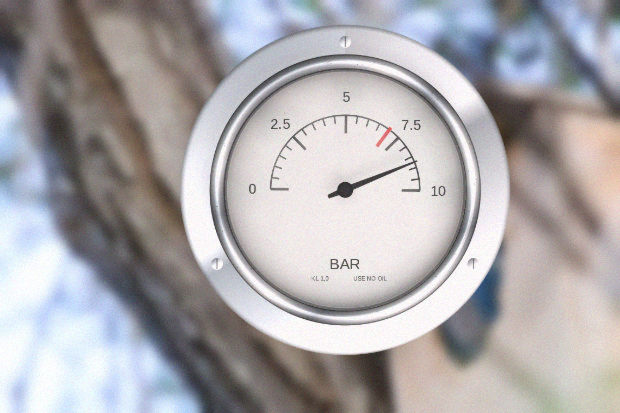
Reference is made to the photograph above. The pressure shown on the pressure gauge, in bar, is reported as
8.75 bar
